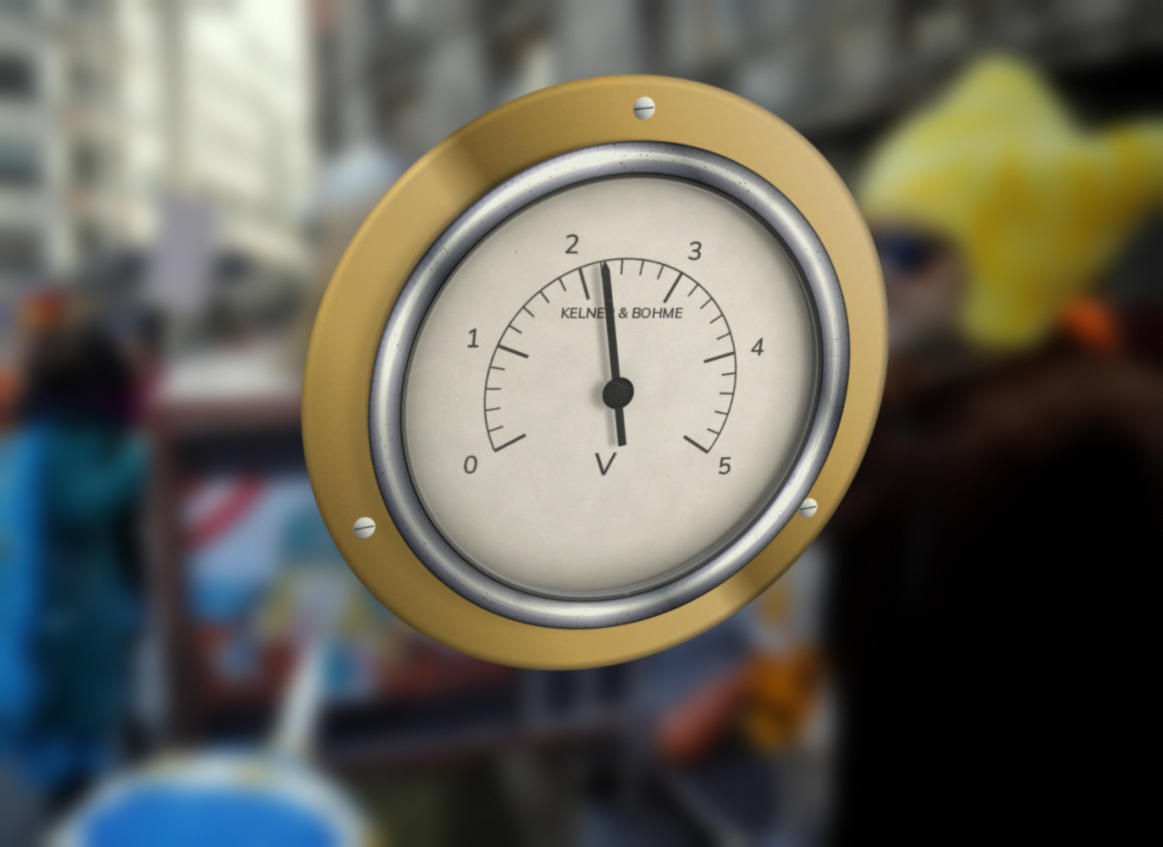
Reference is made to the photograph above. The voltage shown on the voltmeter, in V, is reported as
2.2 V
